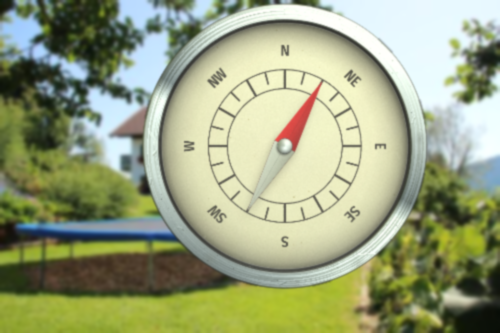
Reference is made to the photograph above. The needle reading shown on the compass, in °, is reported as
30 °
